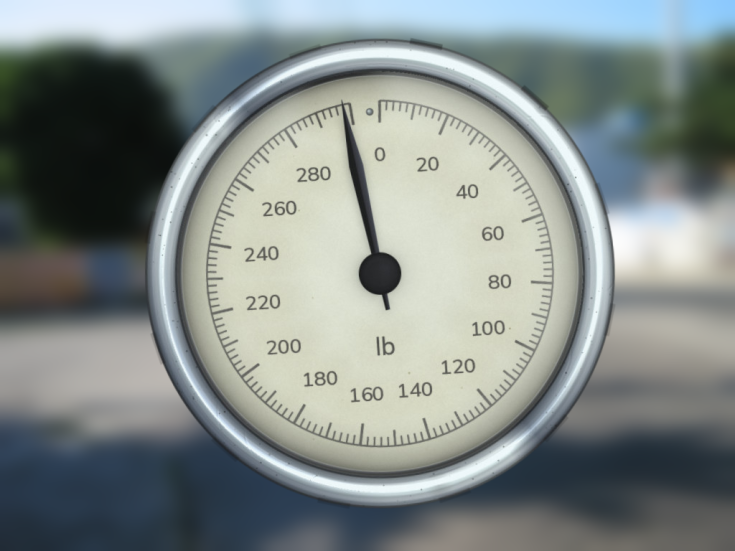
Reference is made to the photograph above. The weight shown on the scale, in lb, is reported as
298 lb
